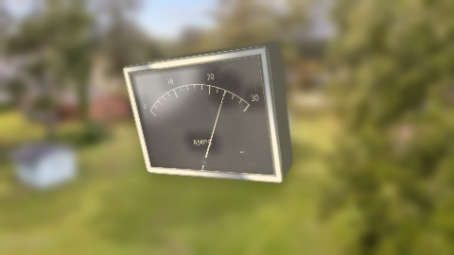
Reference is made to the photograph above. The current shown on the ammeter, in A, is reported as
24 A
